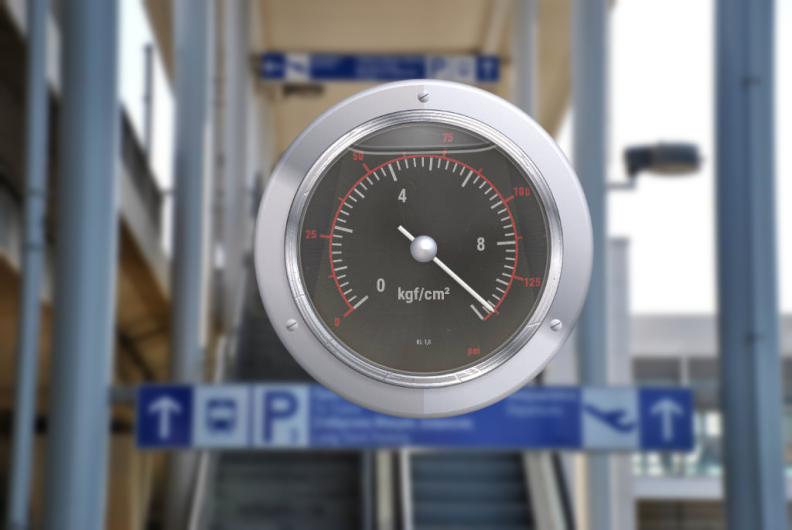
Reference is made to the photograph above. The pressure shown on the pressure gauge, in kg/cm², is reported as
9.7 kg/cm²
